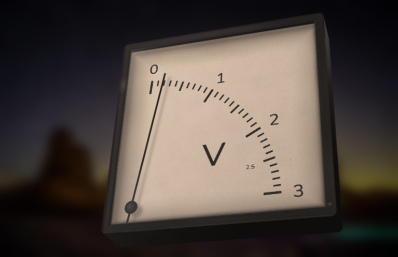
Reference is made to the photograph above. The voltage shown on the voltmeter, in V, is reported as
0.2 V
